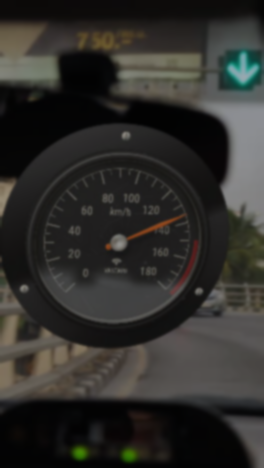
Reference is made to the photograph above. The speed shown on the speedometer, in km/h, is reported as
135 km/h
